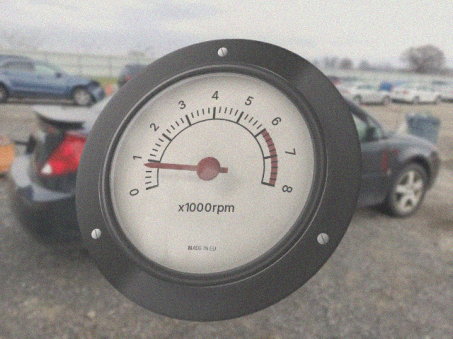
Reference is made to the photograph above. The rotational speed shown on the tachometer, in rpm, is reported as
800 rpm
